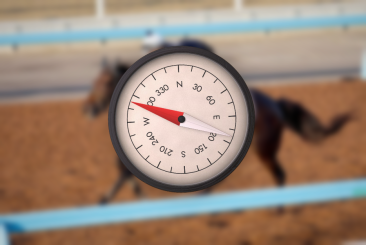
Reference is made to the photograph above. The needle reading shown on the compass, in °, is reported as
292.5 °
